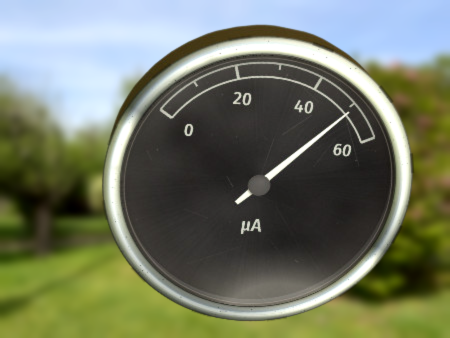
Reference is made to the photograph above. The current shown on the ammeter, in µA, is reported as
50 µA
